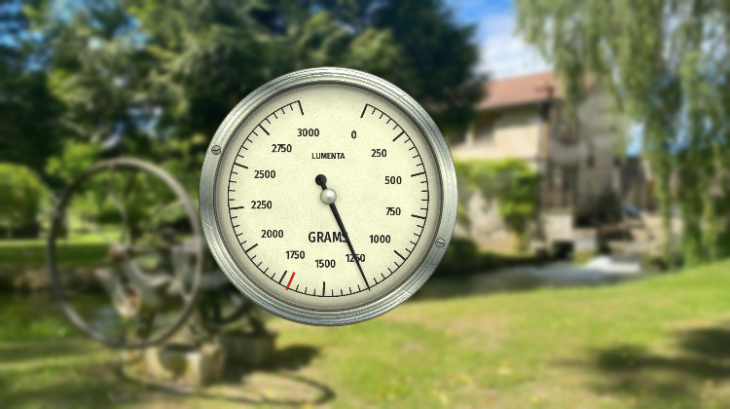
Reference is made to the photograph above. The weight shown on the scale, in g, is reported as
1250 g
